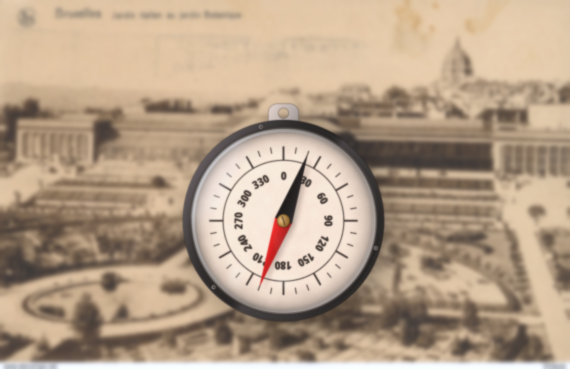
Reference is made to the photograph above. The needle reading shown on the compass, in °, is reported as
200 °
